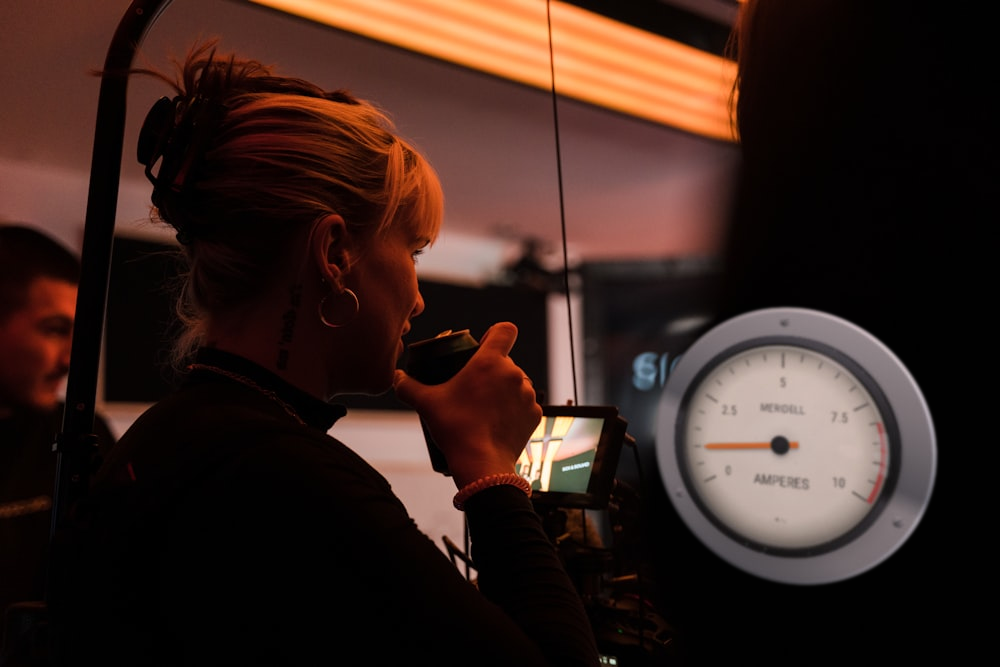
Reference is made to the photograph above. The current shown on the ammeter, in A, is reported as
1 A
